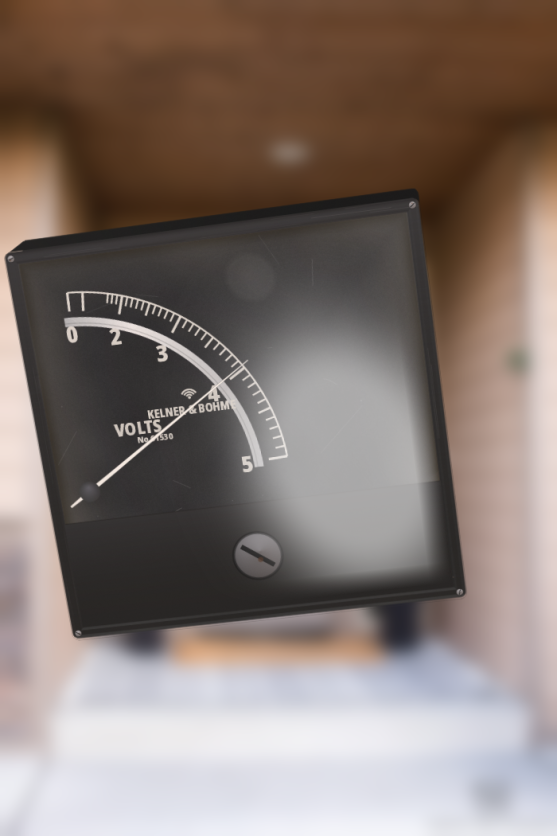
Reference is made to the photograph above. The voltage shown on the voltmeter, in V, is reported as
3.95 V
